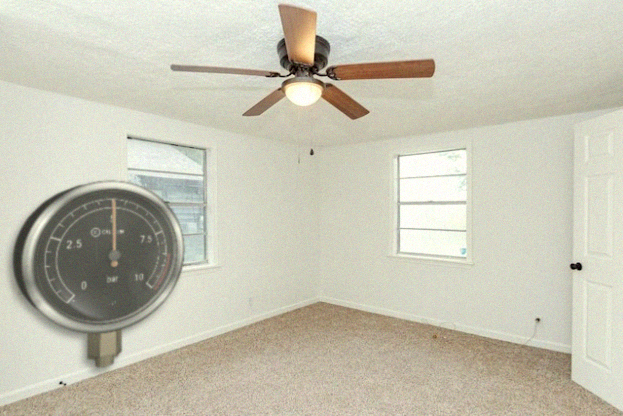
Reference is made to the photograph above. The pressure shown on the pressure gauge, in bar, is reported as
5 bar
